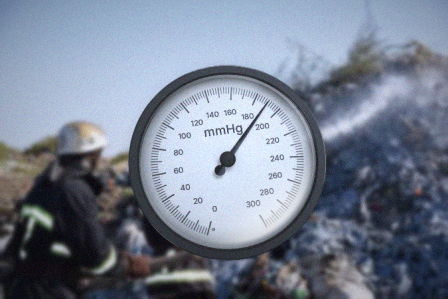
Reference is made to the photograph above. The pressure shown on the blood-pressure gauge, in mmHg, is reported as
190 mmHg
